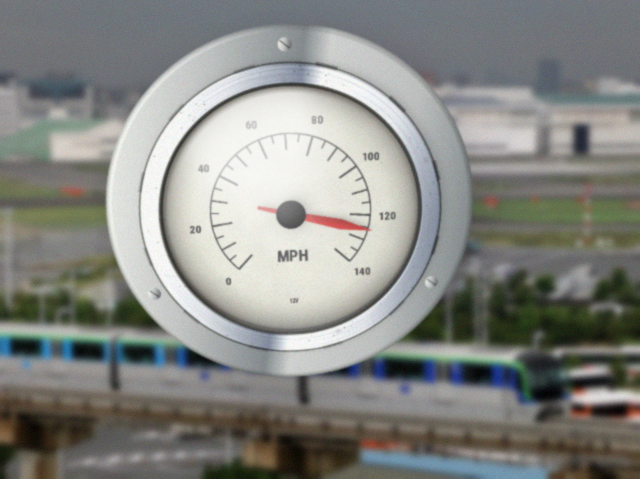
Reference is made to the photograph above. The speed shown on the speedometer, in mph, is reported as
125 mph
